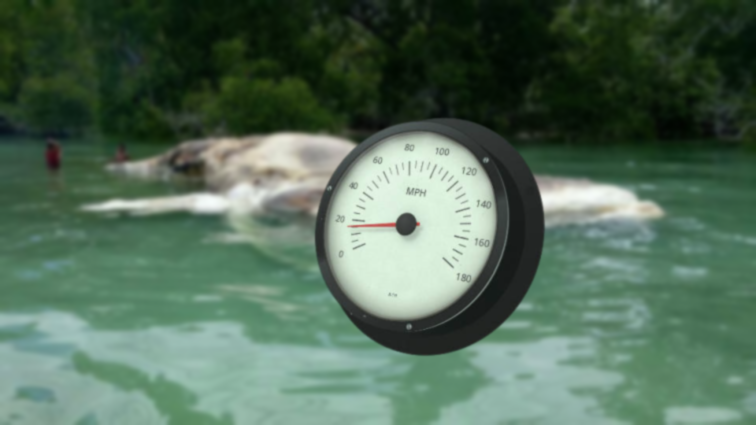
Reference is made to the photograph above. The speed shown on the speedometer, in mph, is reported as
15 mph
